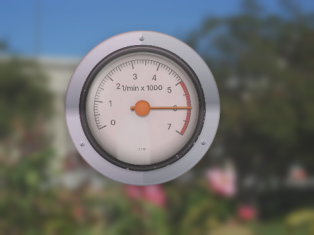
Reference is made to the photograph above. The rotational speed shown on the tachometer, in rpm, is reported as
6000 rpm
